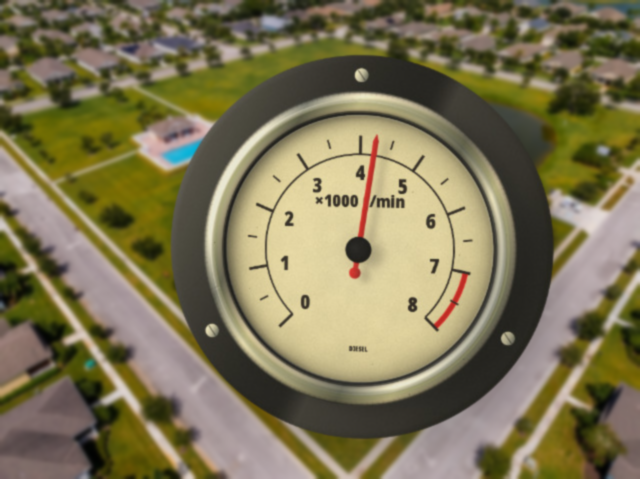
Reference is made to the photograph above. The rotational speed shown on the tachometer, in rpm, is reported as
4250 rpm
